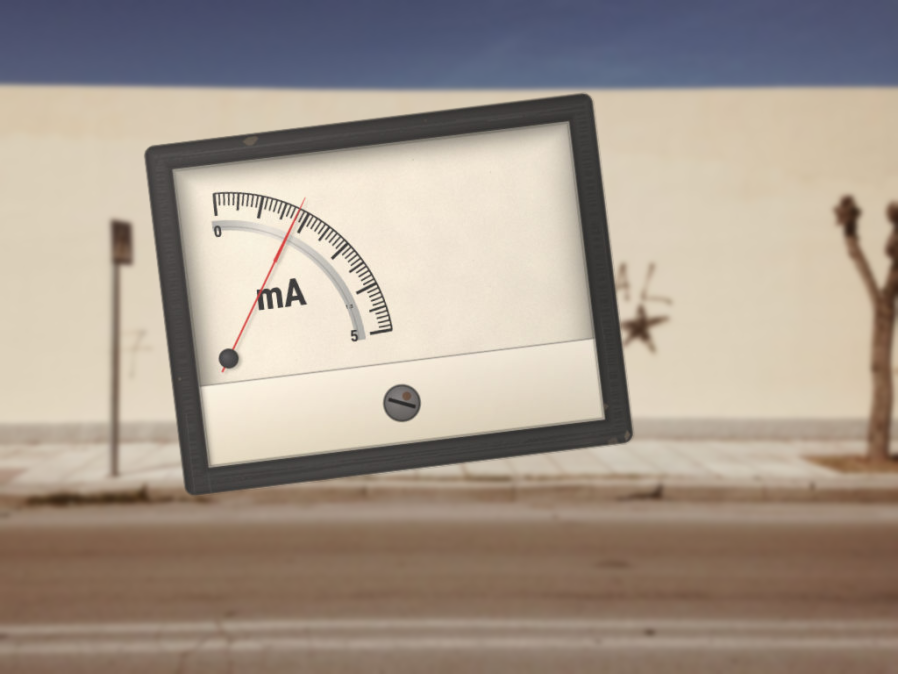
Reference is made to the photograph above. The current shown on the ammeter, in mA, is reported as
1.8 mA
